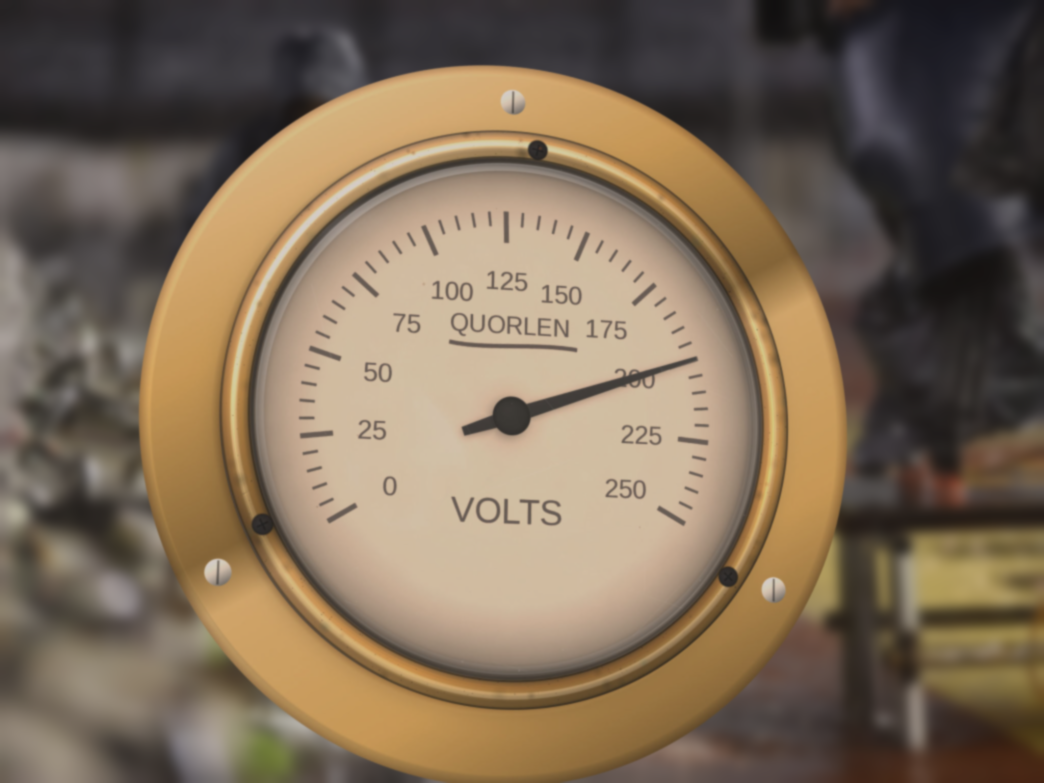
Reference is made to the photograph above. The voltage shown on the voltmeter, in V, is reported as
200 V
